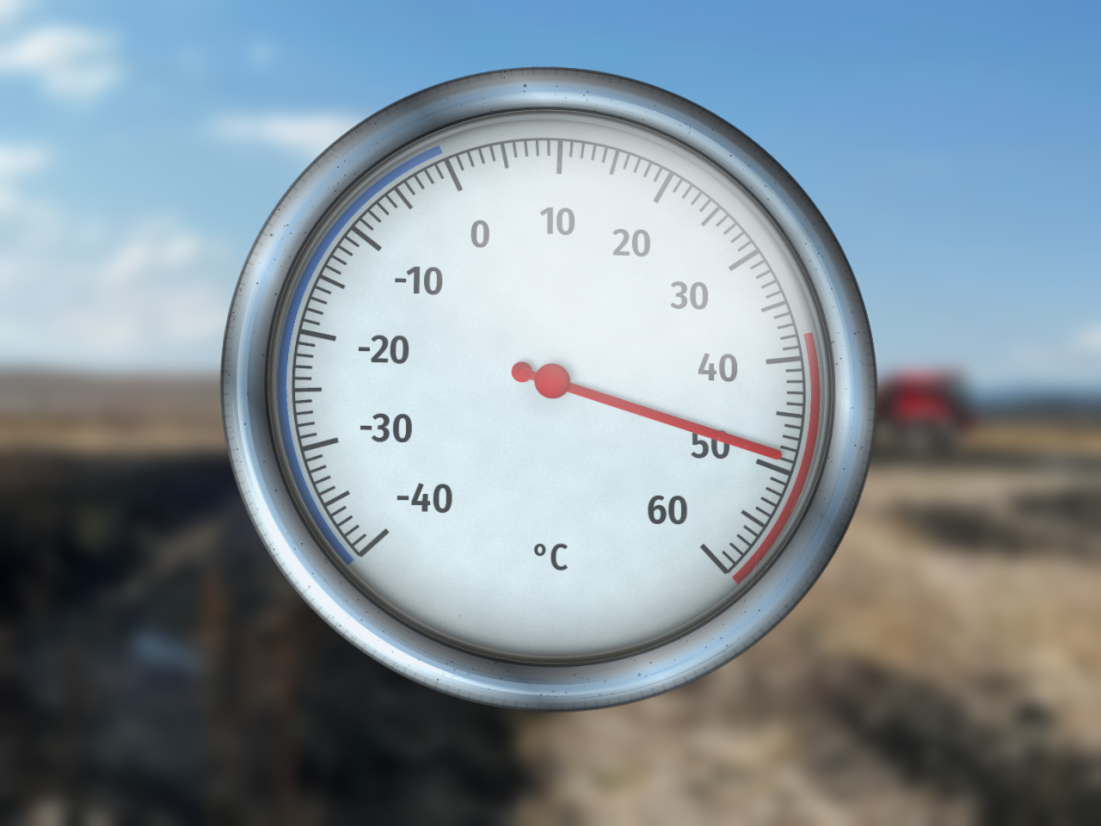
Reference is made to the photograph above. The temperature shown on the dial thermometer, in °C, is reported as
49 °C
